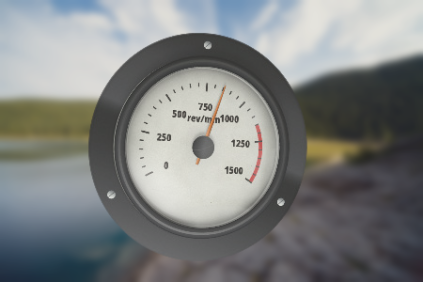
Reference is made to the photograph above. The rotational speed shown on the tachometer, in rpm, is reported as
850 rpm
